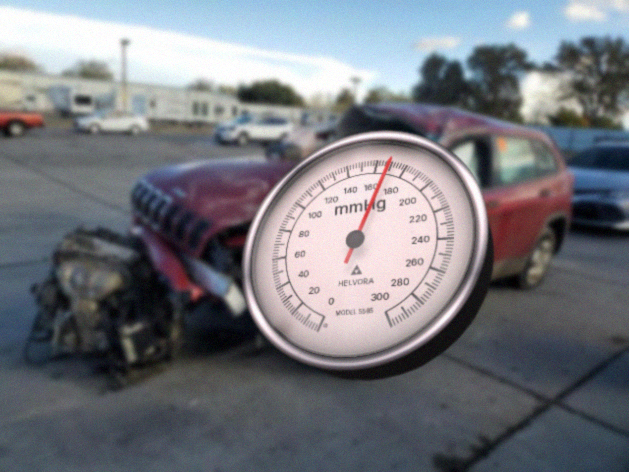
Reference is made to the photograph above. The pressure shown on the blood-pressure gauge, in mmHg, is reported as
170 mmHg
